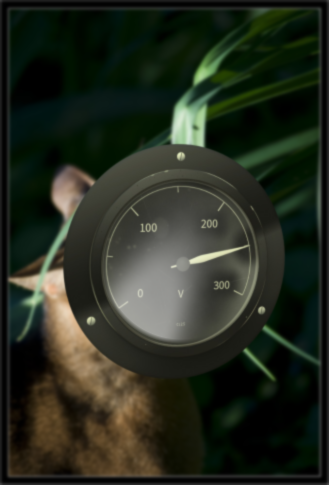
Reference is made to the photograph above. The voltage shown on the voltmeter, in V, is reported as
250 V
